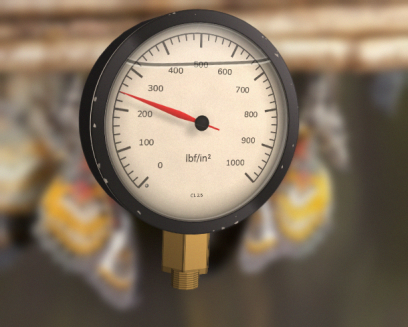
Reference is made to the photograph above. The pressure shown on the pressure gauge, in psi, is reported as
240 psi
